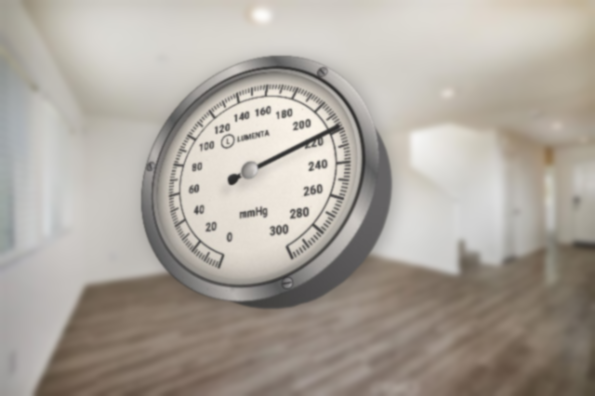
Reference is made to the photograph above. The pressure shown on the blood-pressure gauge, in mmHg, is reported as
220 mmHg
